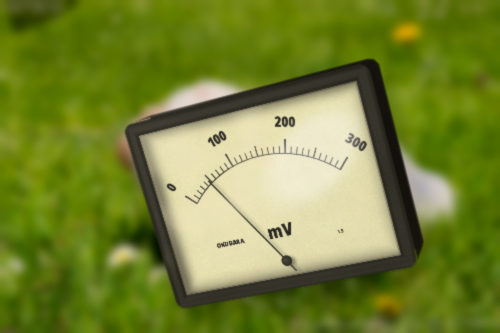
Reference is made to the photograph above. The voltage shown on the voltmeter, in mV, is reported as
50 mV
